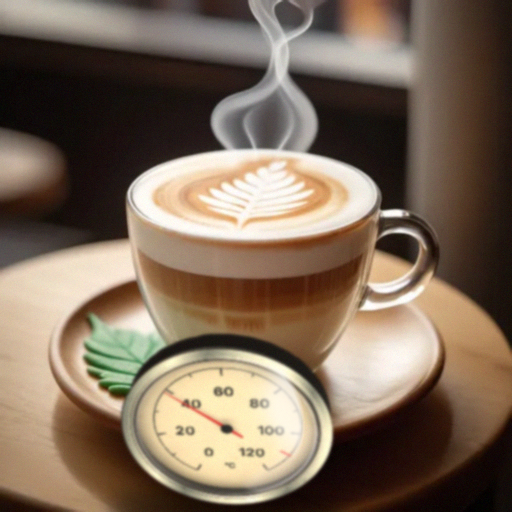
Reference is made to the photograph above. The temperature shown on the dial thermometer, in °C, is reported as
40 °C
